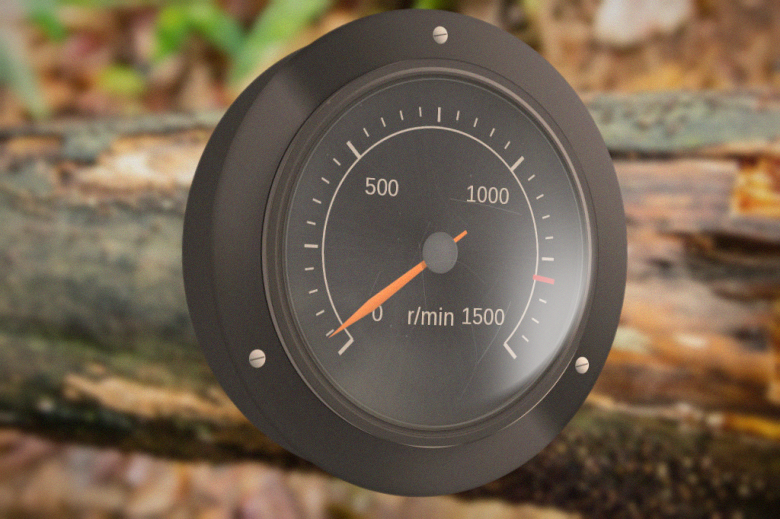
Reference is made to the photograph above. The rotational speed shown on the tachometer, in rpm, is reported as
50 rpm
